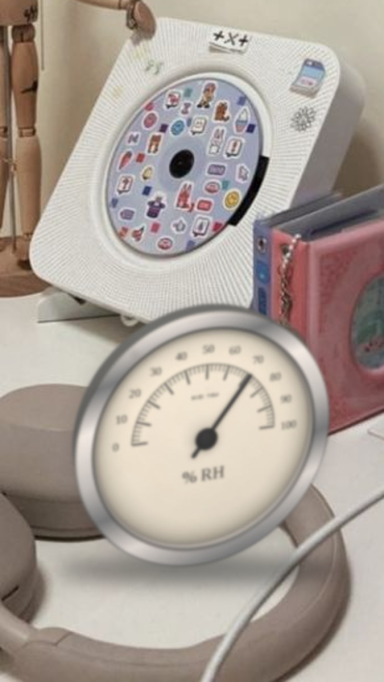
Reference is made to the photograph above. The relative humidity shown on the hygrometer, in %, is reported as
70 %
